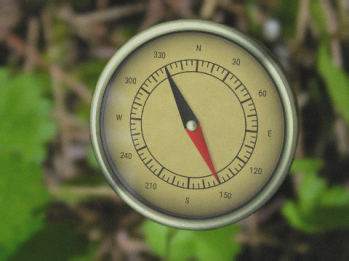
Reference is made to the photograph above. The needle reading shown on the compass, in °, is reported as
150 °
